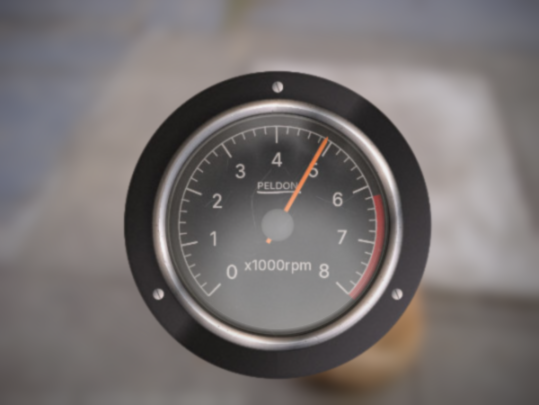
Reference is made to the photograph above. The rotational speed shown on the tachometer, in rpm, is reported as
4900 rpm
